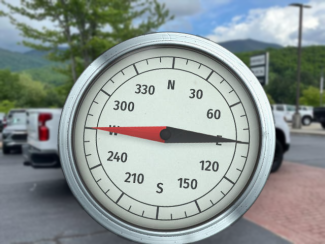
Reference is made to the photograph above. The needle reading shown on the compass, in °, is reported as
270 °
